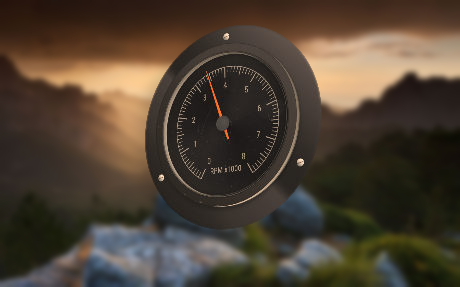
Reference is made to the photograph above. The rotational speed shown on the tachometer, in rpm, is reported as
3500 rpm
